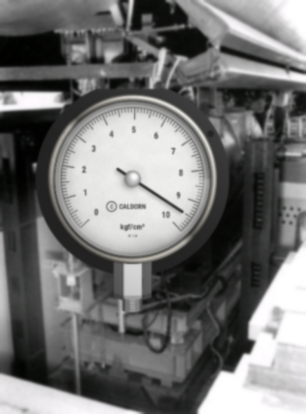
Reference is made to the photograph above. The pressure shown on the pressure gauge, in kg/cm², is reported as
9.5 kg/cm²
